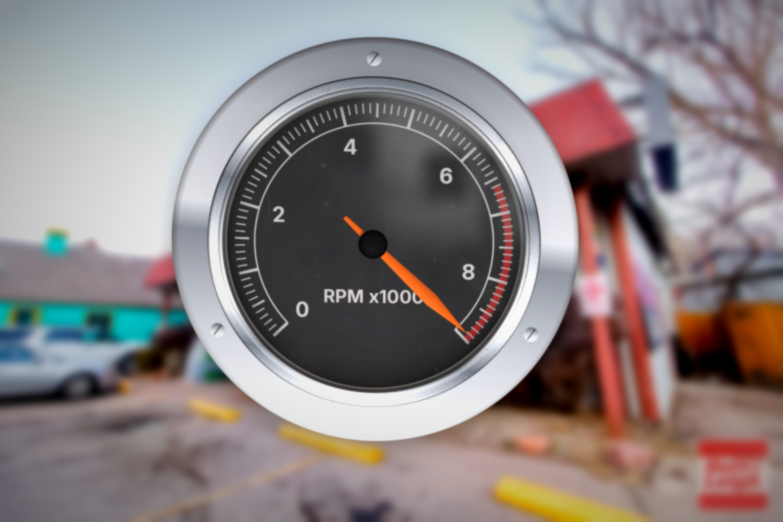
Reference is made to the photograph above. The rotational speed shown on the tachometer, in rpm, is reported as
8900 rpm
